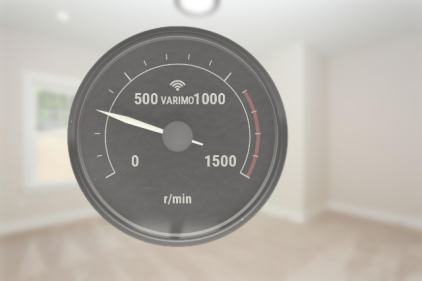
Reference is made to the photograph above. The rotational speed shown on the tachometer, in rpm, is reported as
300 rpm
